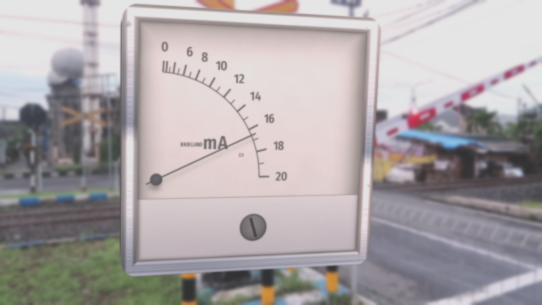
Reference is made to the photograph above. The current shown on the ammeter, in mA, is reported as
16.5 mA
